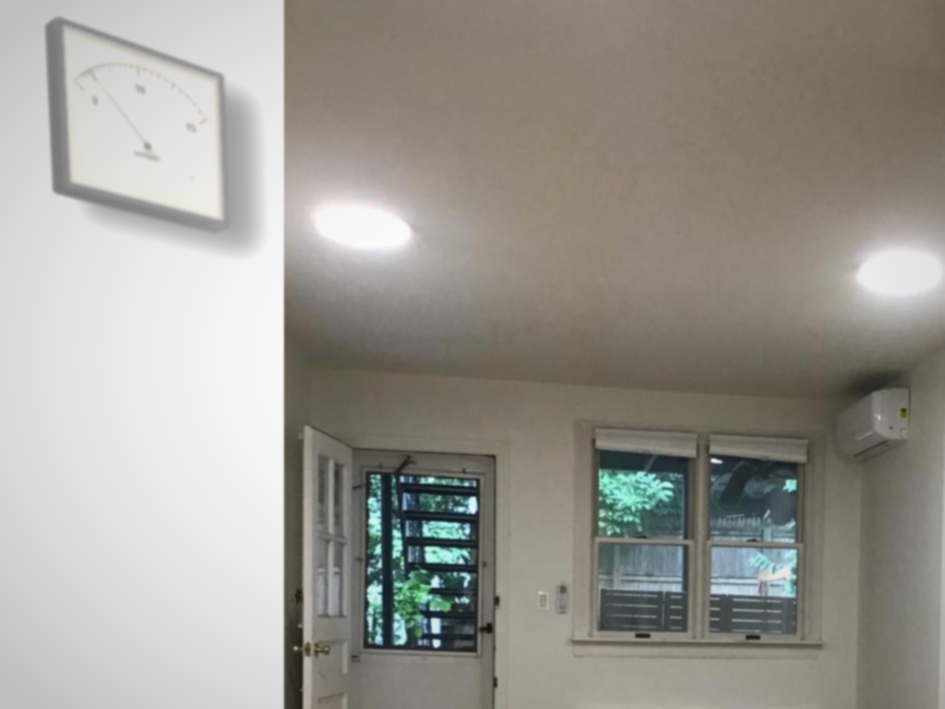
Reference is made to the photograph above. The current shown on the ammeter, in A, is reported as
5 A
